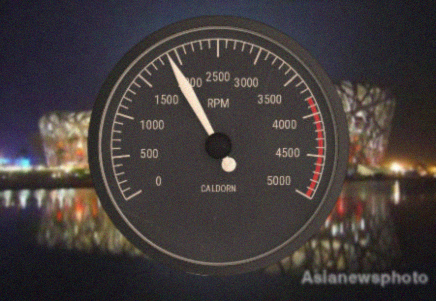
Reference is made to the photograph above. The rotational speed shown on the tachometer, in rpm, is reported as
1900 rpm
